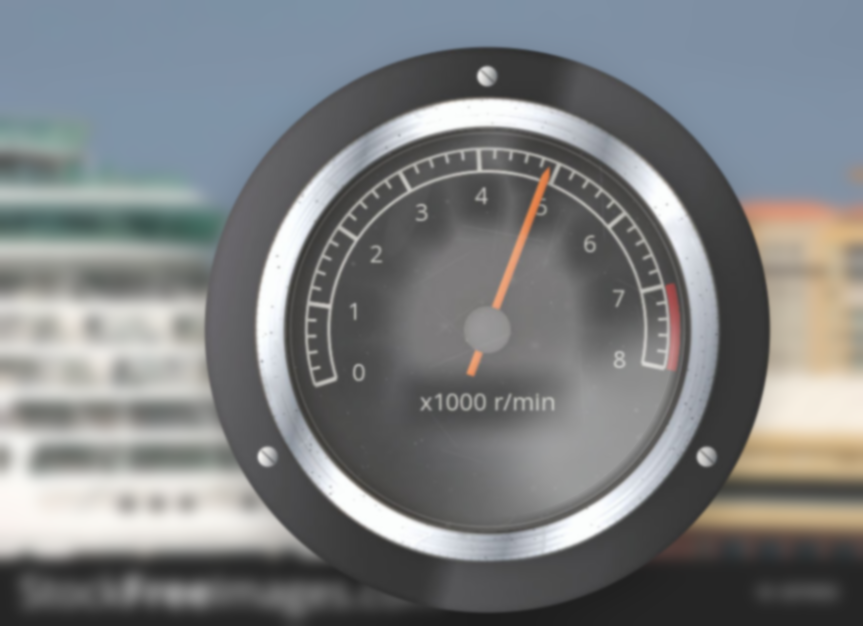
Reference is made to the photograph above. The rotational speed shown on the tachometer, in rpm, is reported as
4900 rpm
